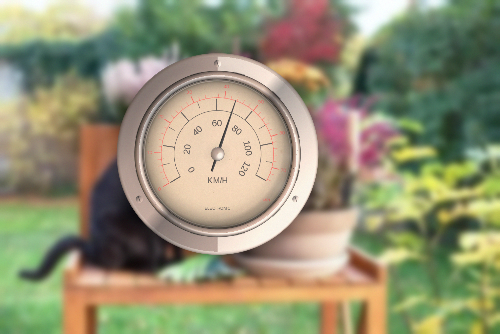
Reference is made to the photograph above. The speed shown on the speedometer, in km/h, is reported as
70 km/h
